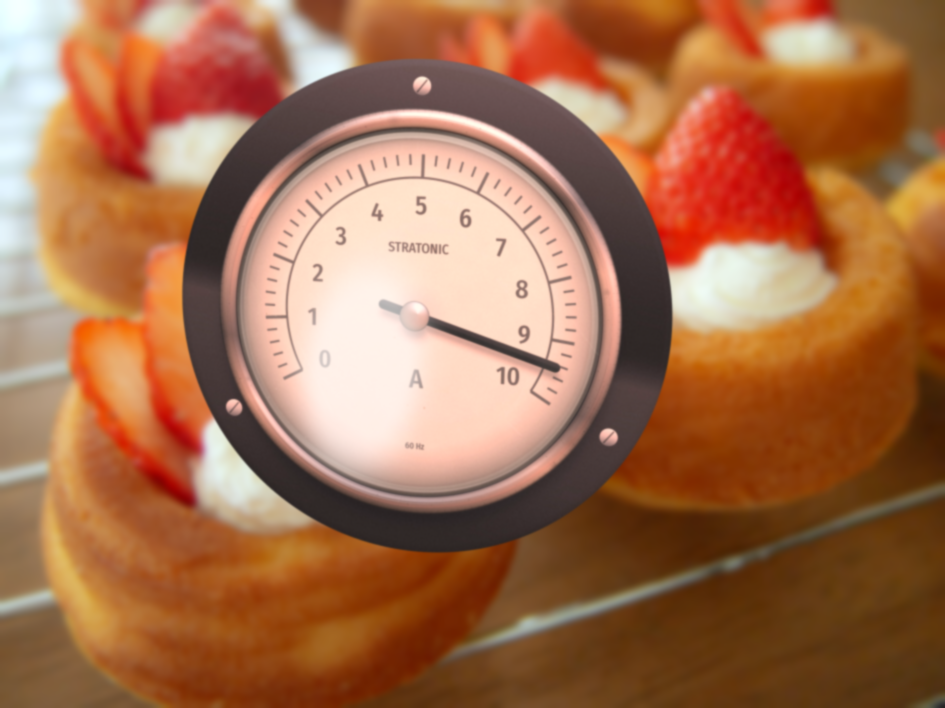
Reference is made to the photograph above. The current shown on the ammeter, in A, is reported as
9.4 A
